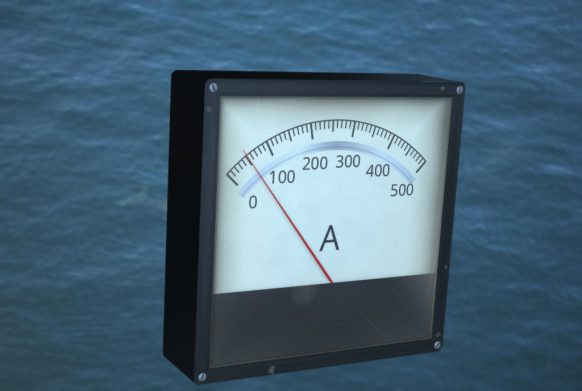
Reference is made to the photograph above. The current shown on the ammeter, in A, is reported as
50 A
